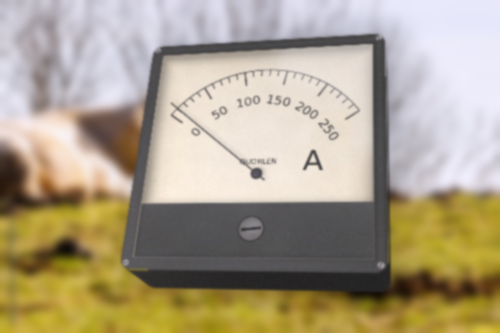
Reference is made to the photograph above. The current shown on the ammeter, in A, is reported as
10 A
